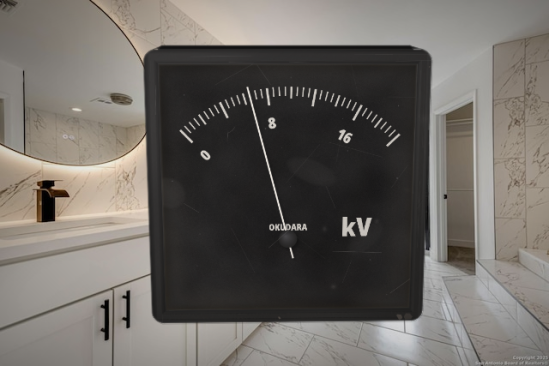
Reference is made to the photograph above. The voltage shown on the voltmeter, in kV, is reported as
6.5 kV
